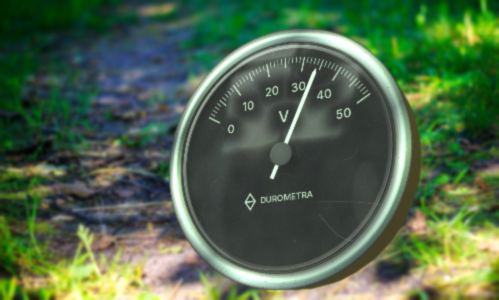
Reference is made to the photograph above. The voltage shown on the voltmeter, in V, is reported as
35 V
